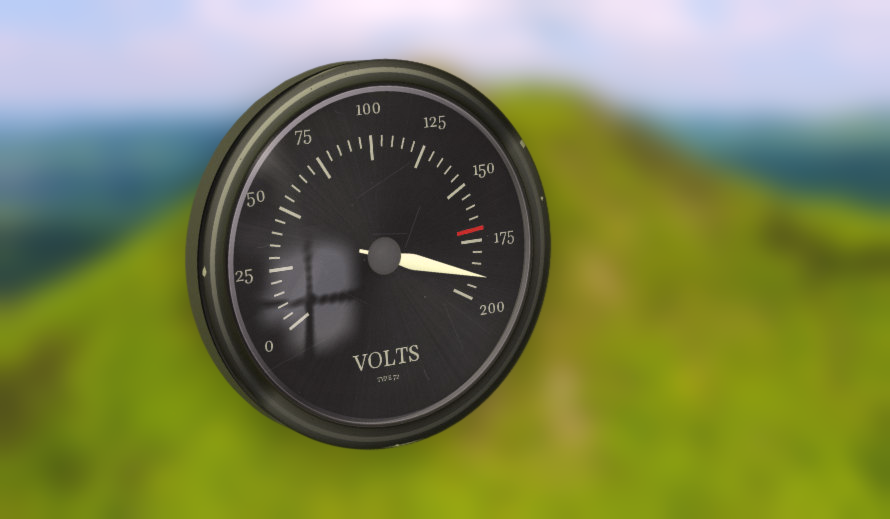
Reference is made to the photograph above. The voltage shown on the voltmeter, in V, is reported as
190 V
